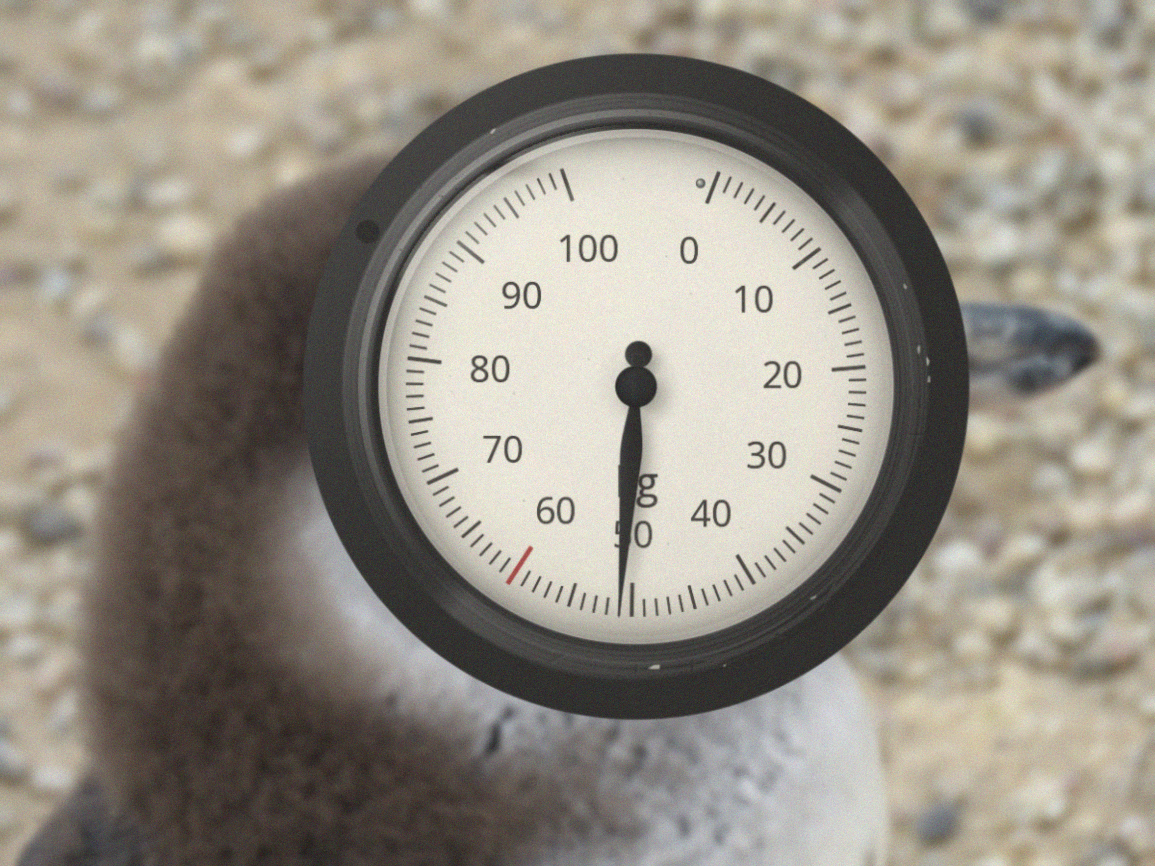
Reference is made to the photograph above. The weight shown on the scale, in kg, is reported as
51 kg
